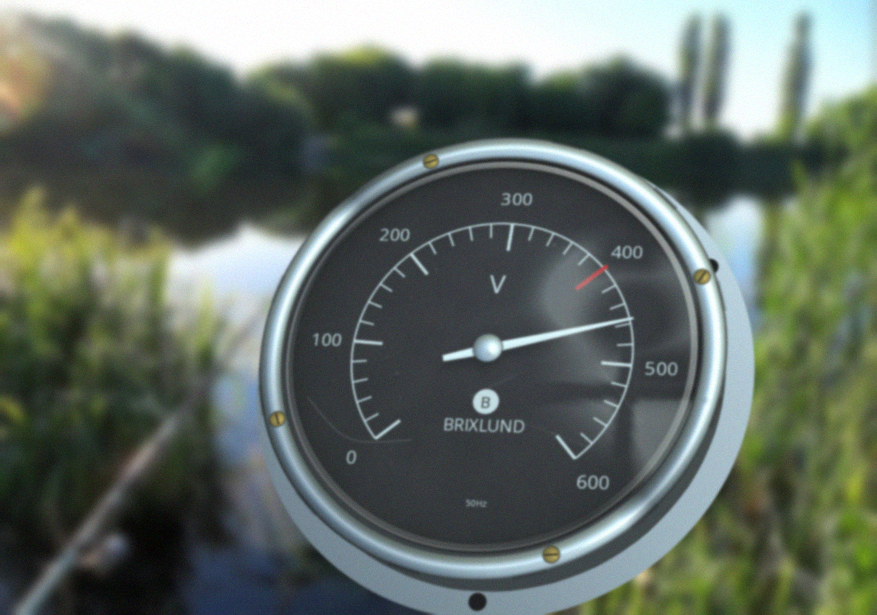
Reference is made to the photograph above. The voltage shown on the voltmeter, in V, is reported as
460 V
